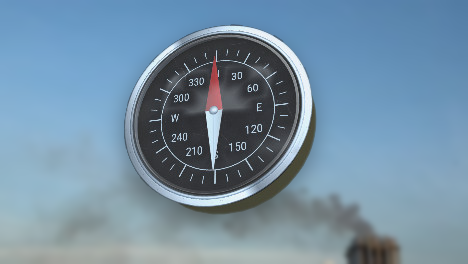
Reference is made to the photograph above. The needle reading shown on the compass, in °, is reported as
0 °
